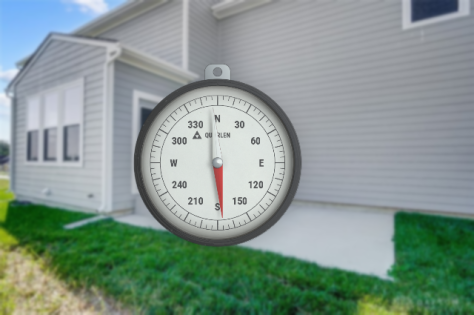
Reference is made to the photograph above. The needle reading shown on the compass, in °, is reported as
175 °
